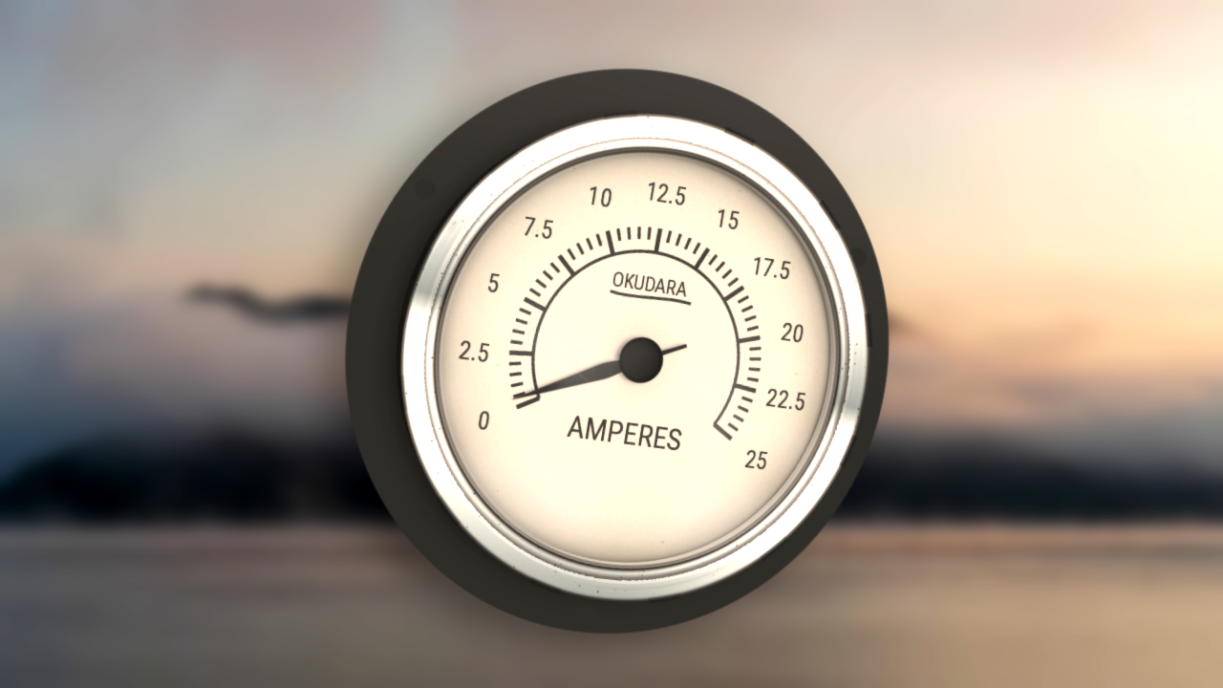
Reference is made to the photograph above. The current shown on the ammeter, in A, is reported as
0.5 A
